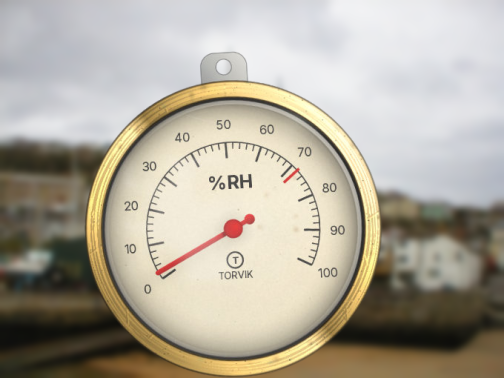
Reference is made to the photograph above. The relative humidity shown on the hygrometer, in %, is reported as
2 %
